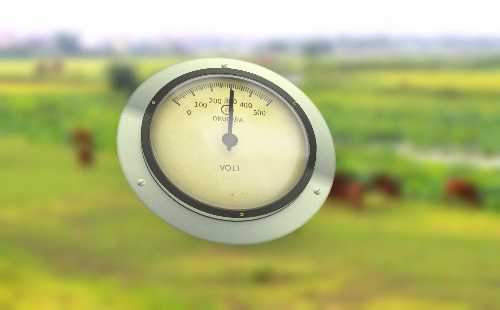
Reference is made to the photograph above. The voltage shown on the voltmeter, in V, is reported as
300 V
